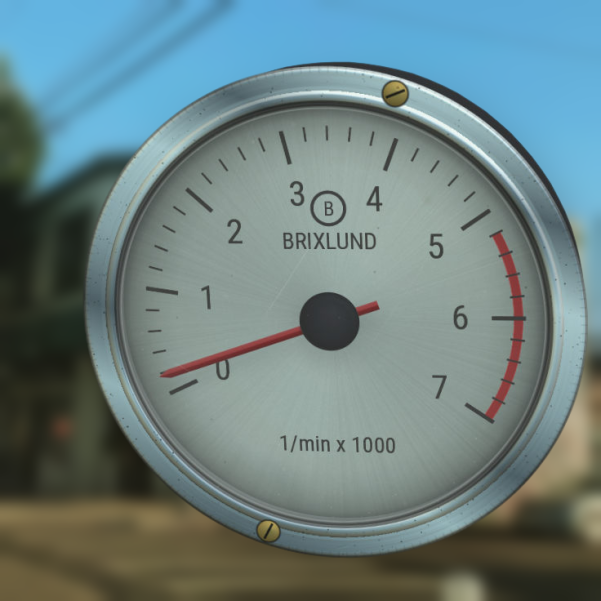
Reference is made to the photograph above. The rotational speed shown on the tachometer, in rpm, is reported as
200 rpm
